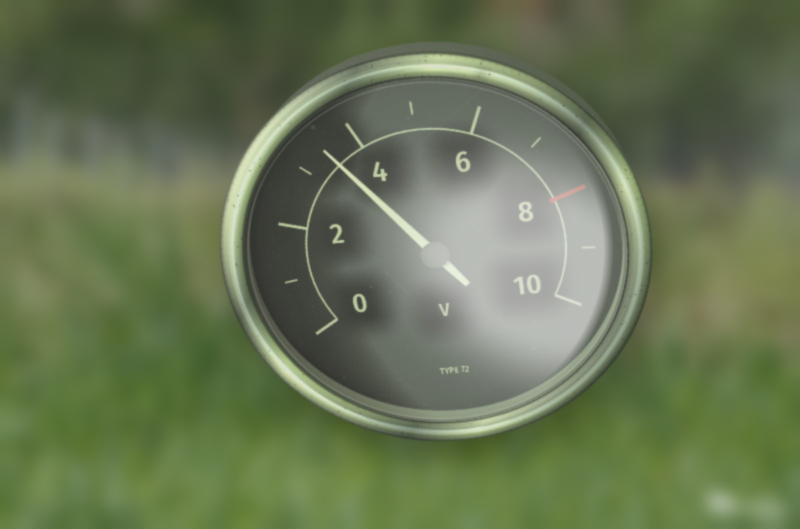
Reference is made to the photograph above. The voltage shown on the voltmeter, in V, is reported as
3.5 V
